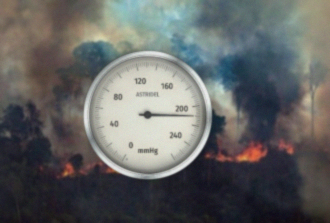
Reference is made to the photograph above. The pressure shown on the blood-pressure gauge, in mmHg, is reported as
210 mmHg
